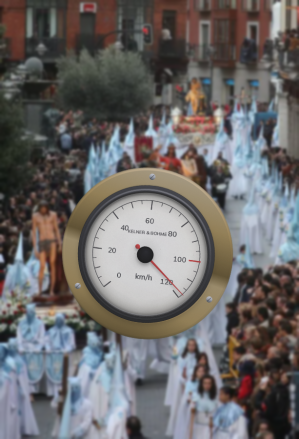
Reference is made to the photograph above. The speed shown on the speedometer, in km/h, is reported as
117.5 km/h
